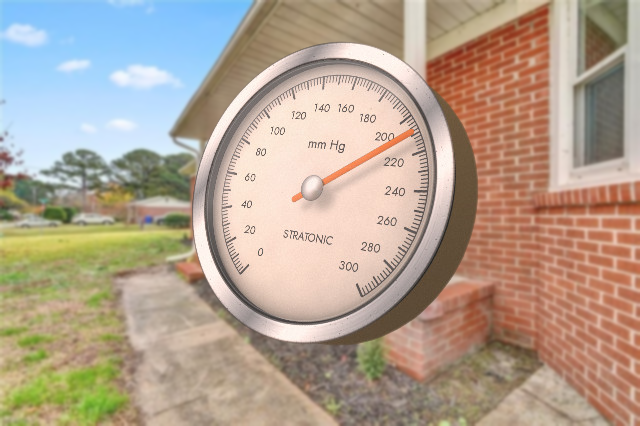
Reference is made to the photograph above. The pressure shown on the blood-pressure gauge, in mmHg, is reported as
210 mmHg
